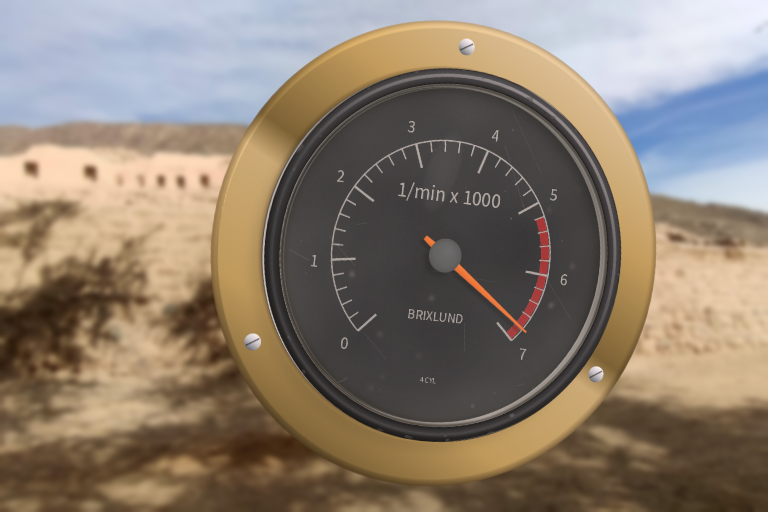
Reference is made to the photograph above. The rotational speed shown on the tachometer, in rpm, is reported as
6800 rpm
